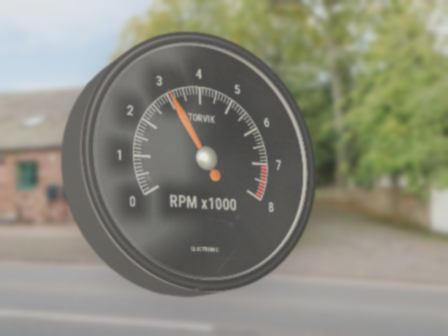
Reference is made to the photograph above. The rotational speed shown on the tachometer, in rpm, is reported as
3000 rpm
